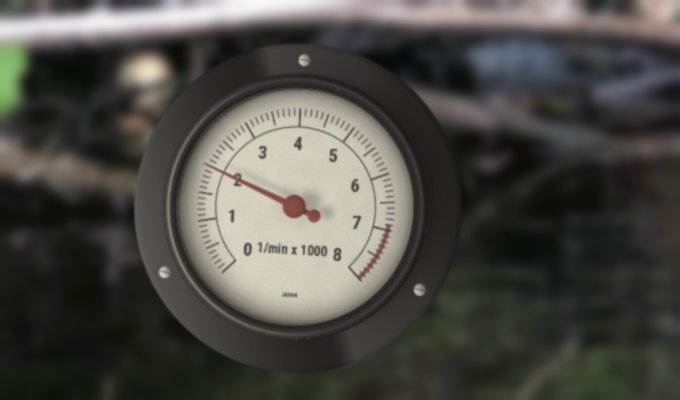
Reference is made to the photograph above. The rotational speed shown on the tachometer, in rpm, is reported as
2000 rpm
